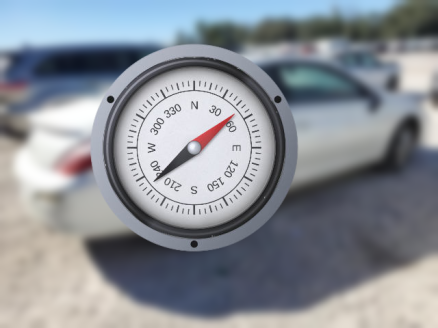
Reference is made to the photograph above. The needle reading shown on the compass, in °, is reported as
50 °
